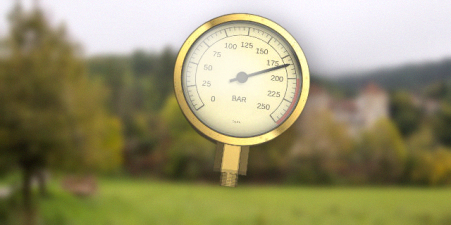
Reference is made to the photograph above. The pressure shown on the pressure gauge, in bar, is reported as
185 bar
